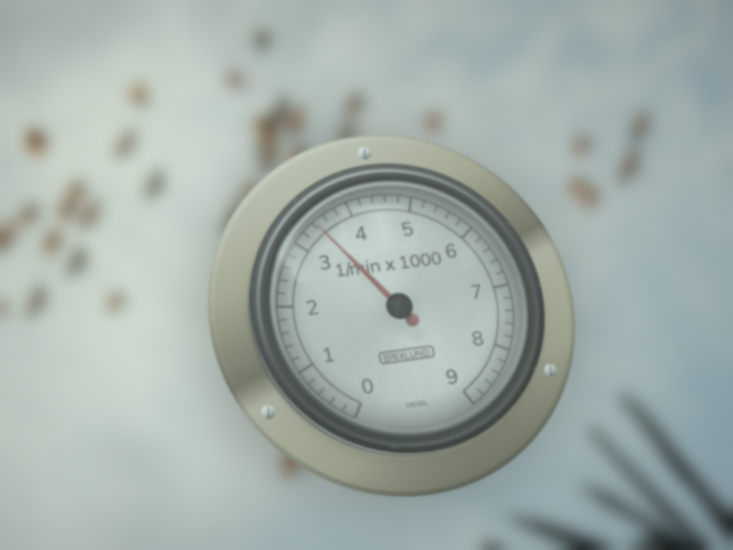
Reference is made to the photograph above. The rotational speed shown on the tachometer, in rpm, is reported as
3400 rpm
